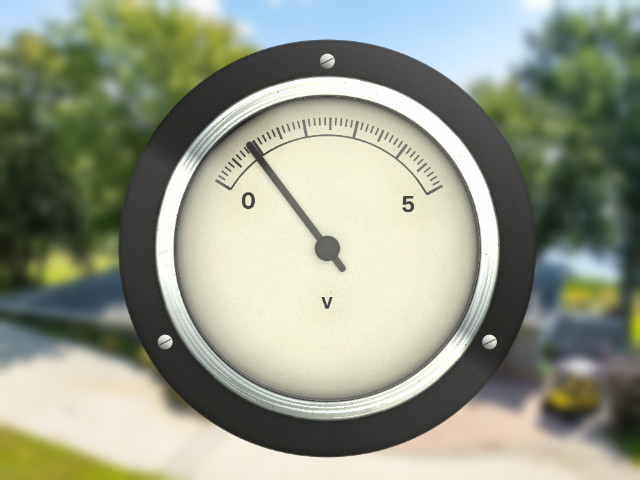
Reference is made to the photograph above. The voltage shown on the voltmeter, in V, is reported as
0.9 V
